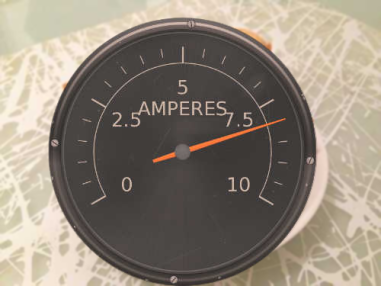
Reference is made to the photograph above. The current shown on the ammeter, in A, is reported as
8 A
